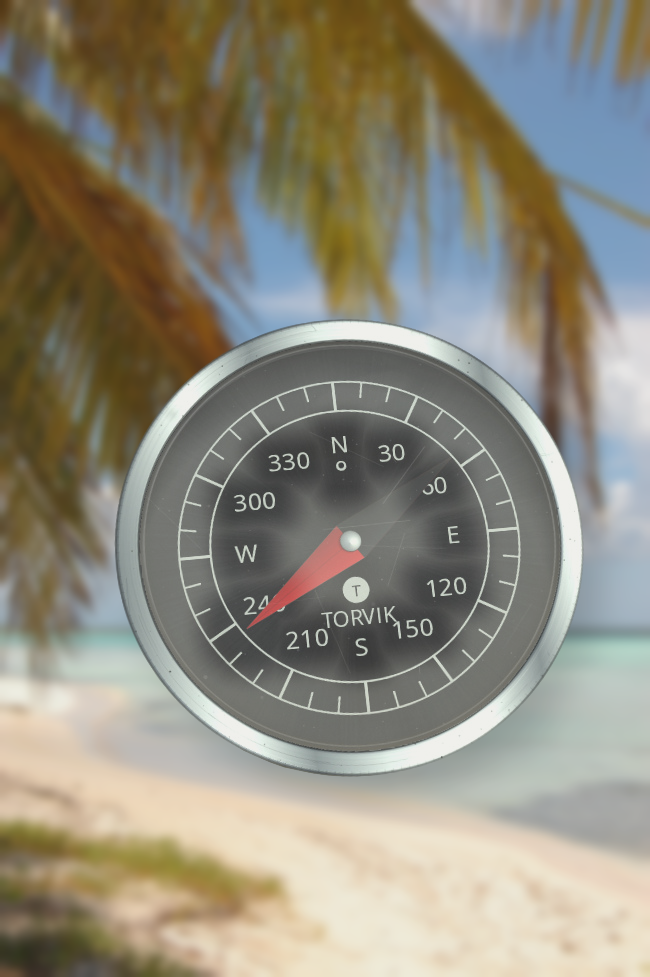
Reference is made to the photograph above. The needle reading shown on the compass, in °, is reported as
235 °
